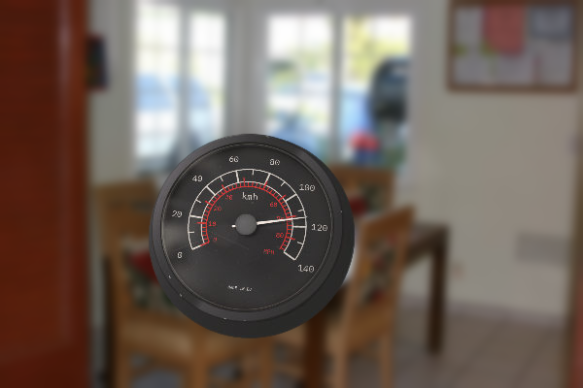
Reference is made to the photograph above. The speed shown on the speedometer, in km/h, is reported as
115 km/h
